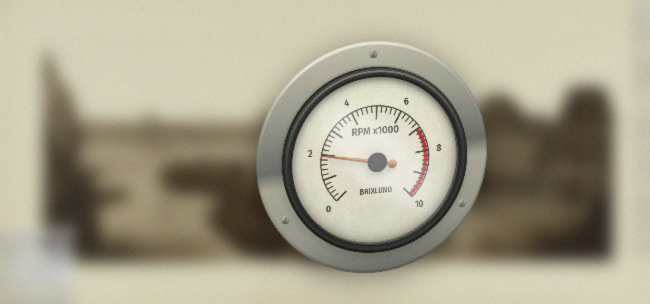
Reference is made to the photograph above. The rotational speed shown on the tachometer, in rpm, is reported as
2000 rpm
